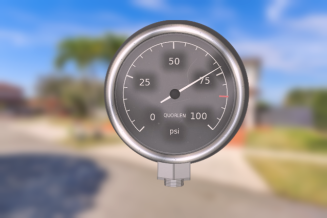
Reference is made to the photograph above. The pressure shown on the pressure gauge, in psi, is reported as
72.5 psi
